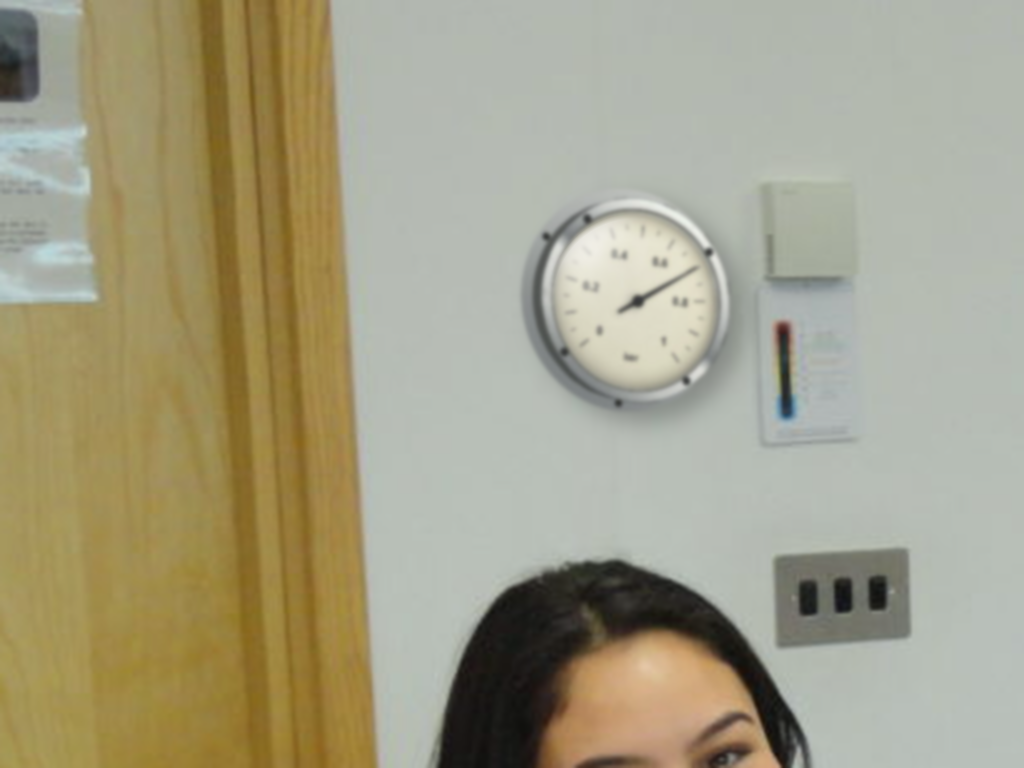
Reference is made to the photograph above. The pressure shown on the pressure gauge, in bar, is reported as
0.7 bar
